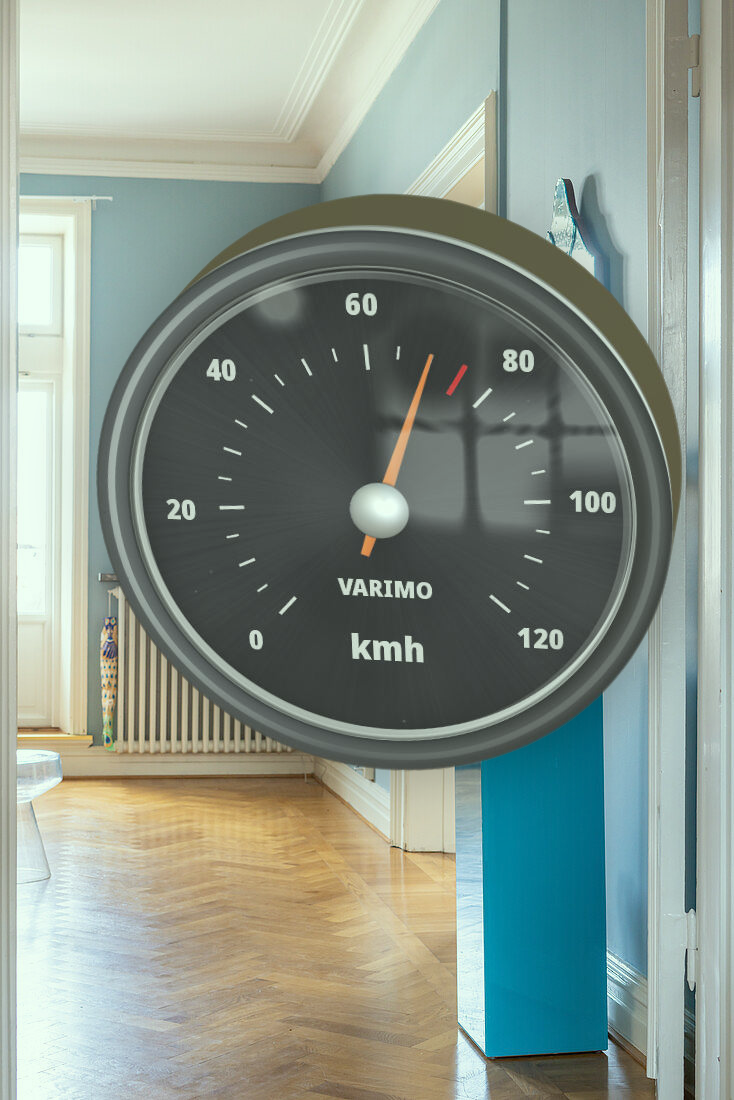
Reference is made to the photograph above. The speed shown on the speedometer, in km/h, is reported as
70 km/h
